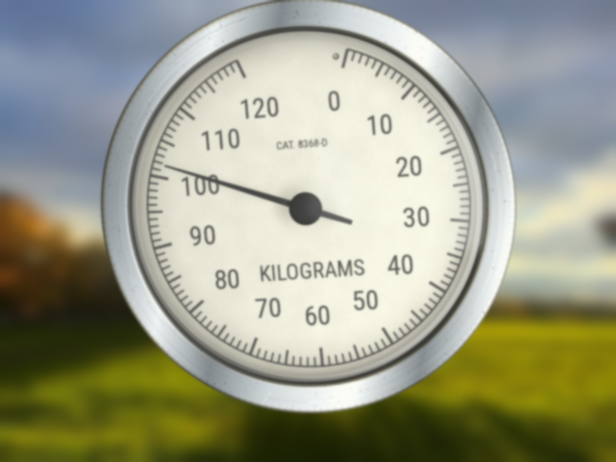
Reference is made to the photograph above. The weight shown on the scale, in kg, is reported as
102 kg
